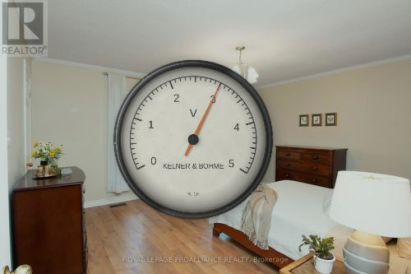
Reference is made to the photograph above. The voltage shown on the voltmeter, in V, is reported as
3 V
